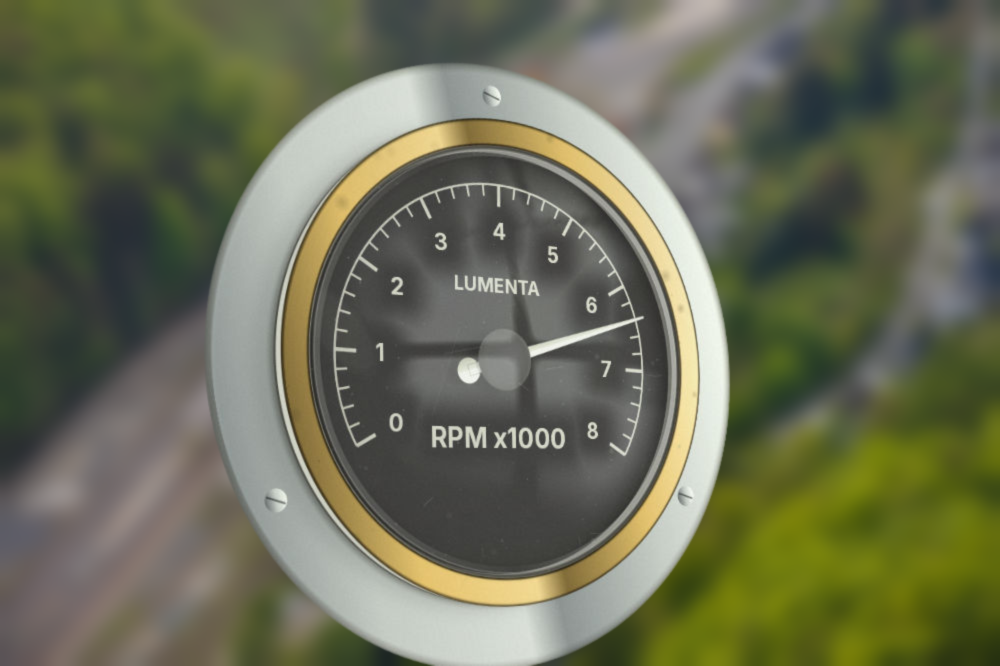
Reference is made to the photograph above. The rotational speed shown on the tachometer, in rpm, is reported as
6400 rpm
